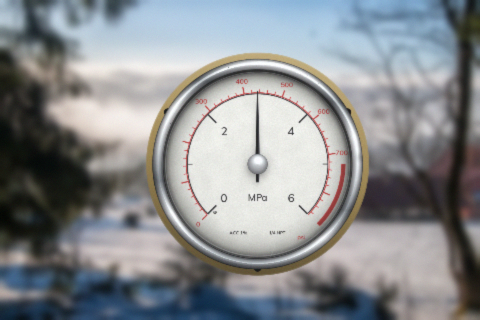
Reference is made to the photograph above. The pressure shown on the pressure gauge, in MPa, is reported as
3 MPa
